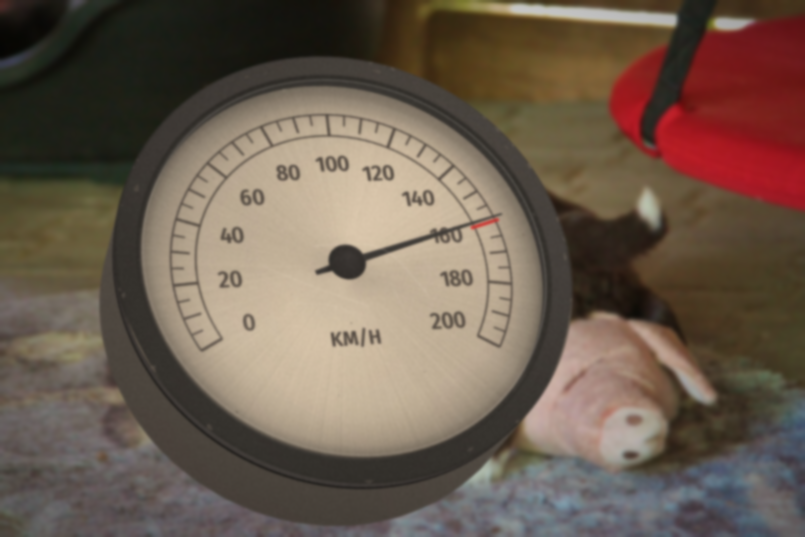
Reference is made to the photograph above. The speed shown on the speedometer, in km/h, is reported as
160 km/h
